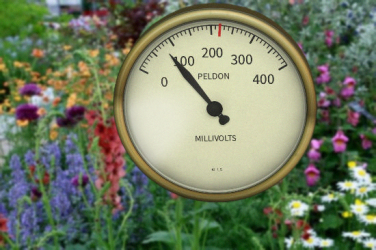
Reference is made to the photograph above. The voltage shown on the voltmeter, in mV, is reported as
80 mV
